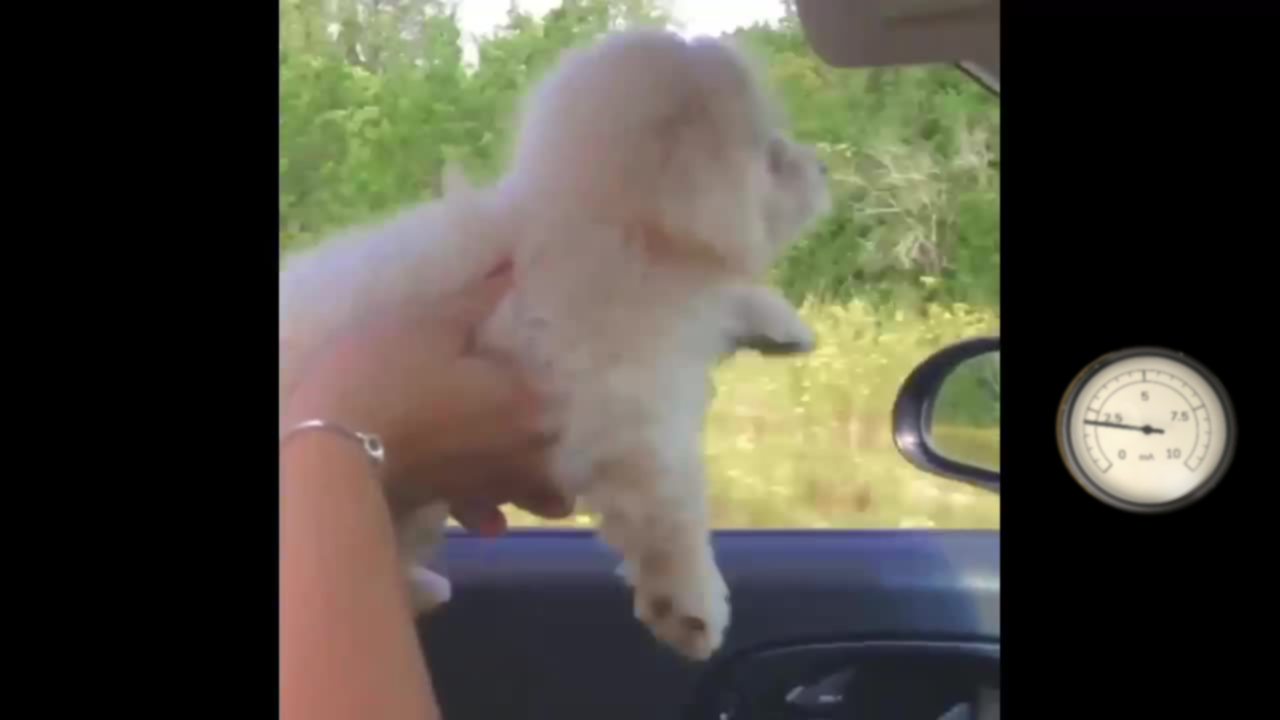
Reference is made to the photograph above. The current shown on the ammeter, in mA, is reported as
2 mA
